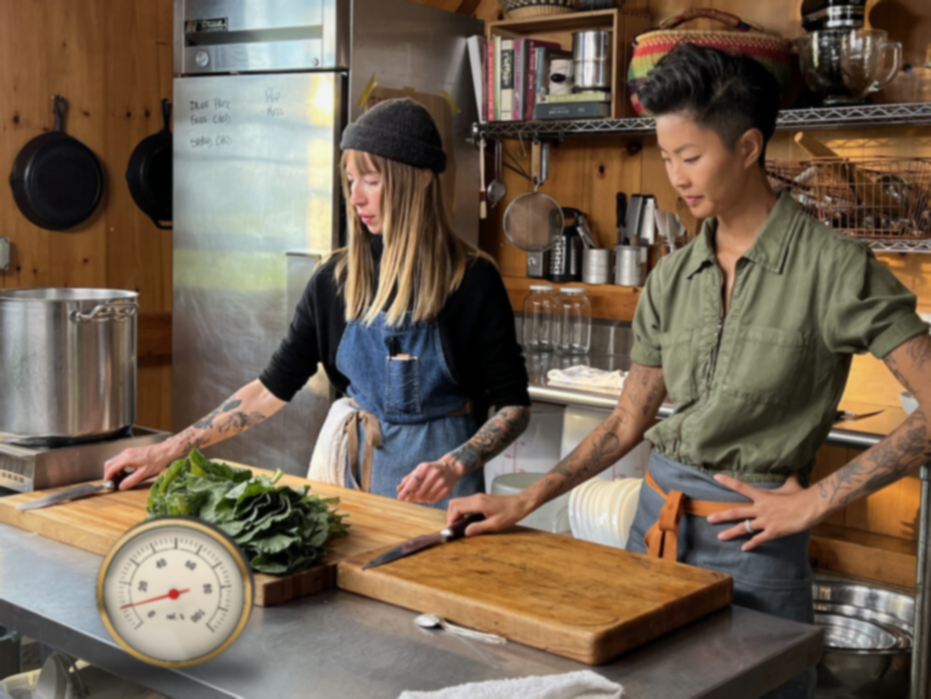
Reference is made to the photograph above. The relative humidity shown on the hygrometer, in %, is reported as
10 %
